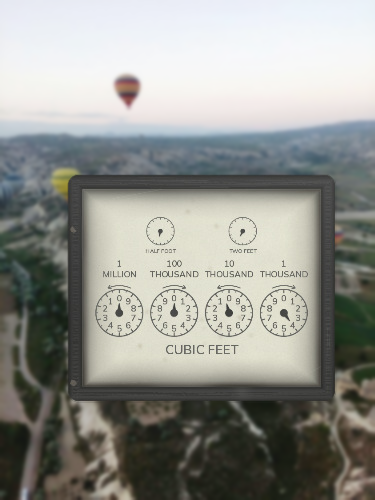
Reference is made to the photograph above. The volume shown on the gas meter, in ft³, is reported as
400 ft³
